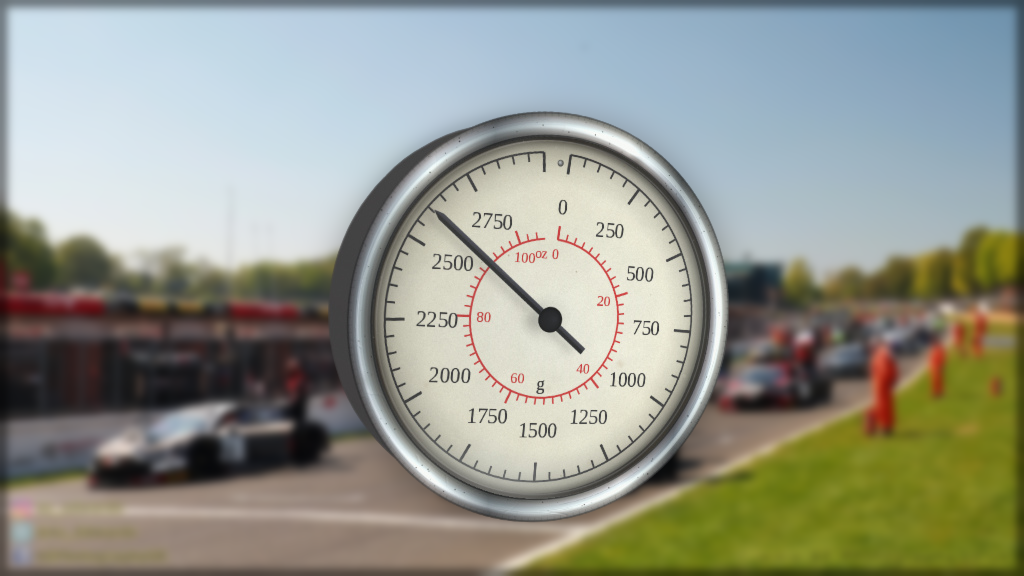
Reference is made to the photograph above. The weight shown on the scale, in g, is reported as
2600 g
